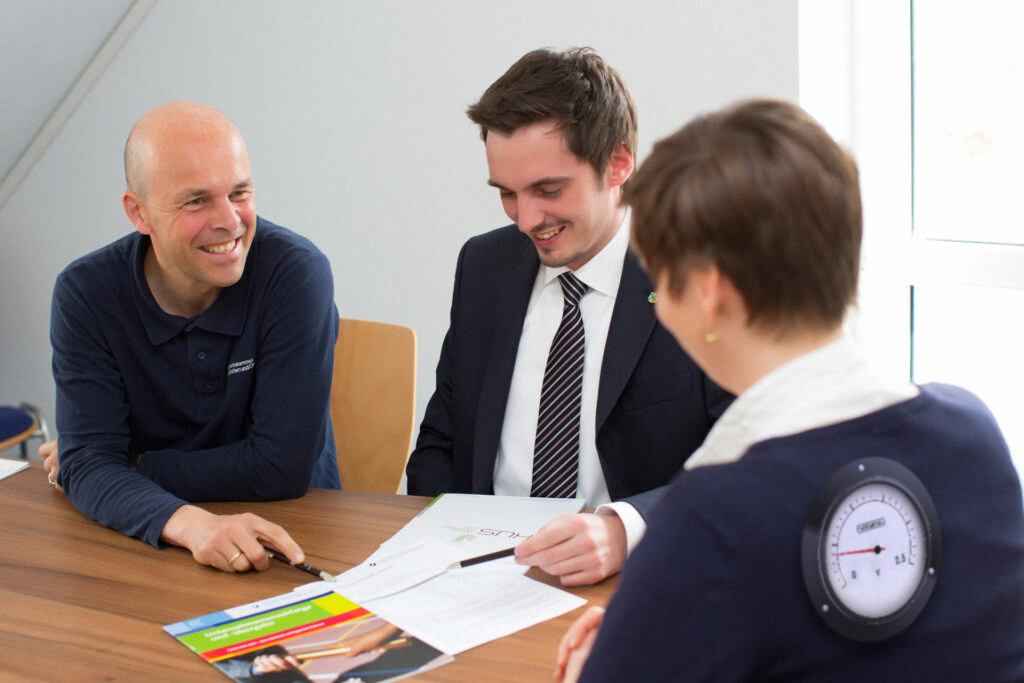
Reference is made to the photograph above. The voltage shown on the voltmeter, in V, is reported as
0.4 V
